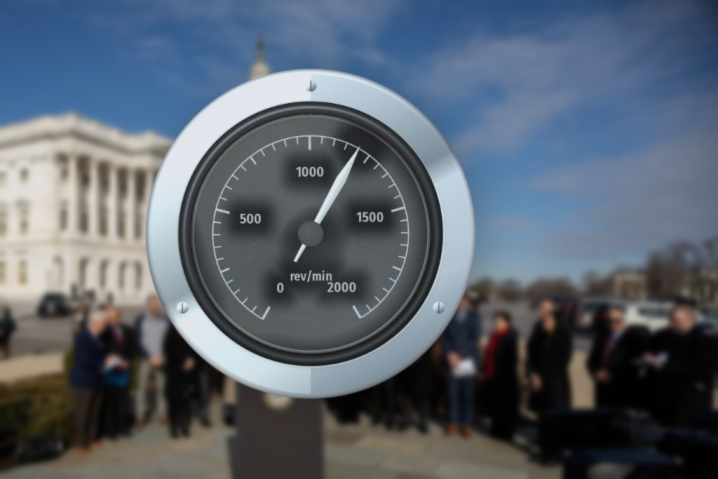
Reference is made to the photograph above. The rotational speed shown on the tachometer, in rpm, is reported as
1200 rpm
